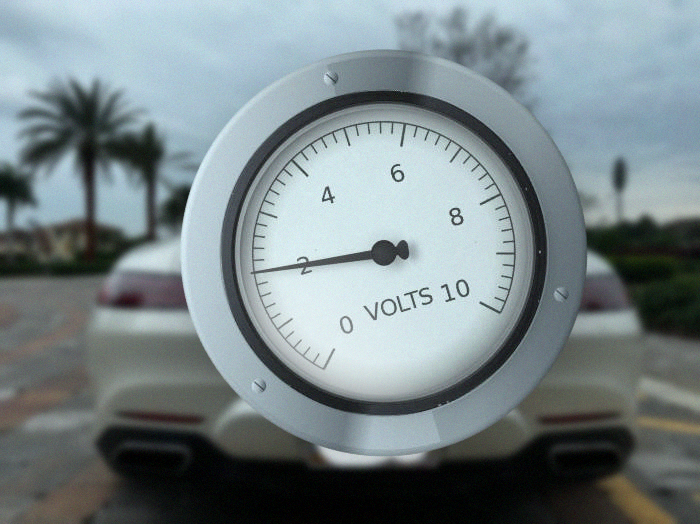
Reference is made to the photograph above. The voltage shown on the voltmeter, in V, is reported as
2 V
